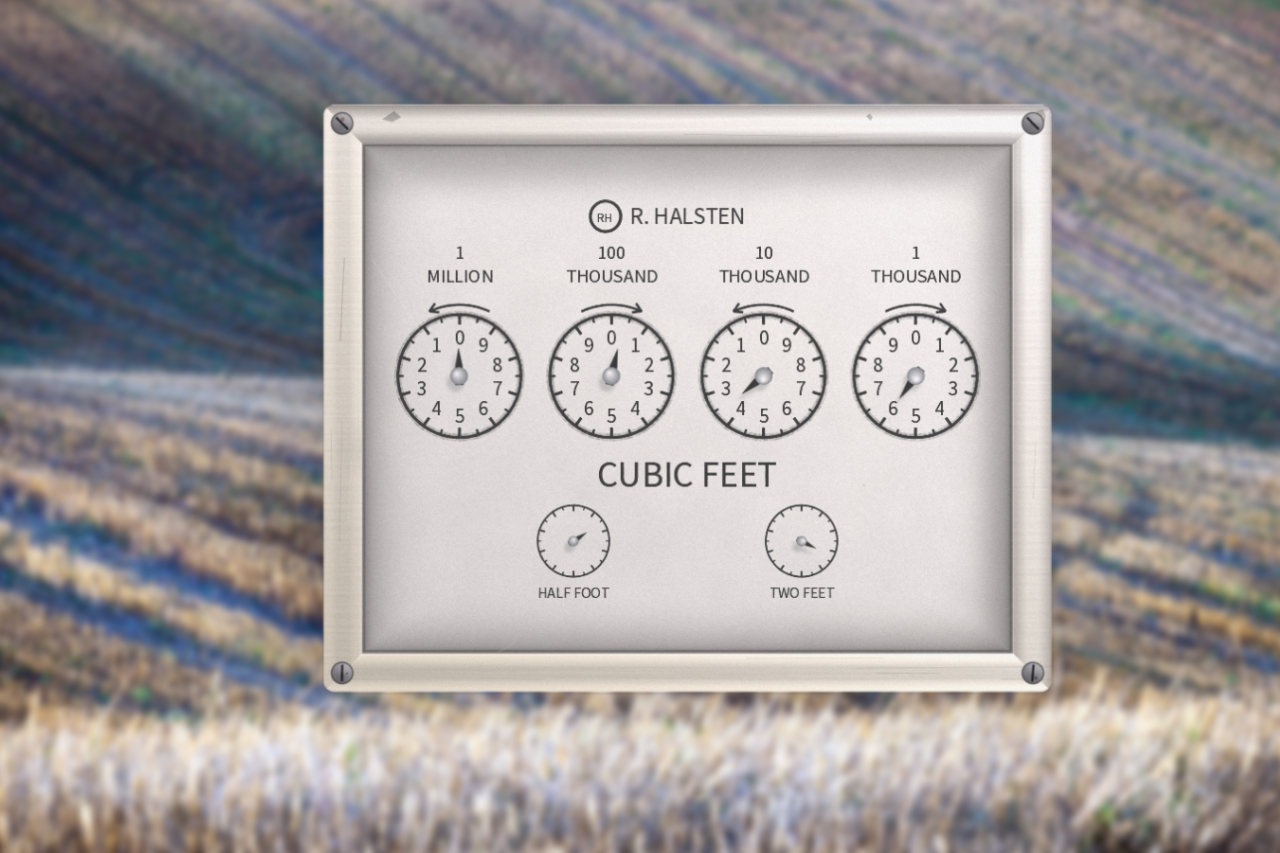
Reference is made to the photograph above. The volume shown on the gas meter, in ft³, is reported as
3600 ft³
